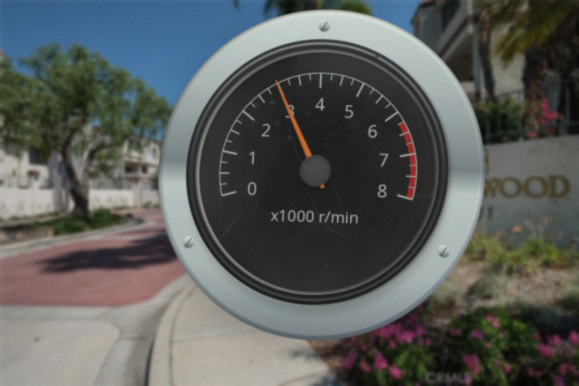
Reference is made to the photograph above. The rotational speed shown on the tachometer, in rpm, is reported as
3000 rpm
